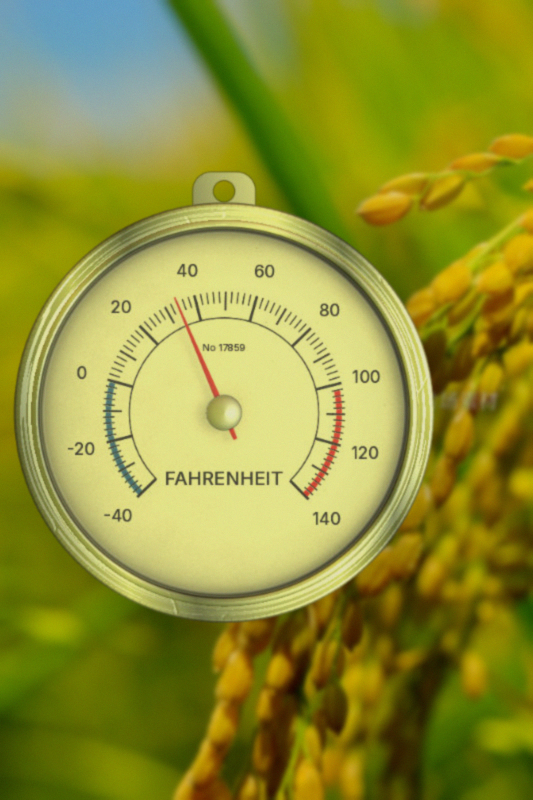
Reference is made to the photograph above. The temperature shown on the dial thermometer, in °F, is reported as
34 °F
